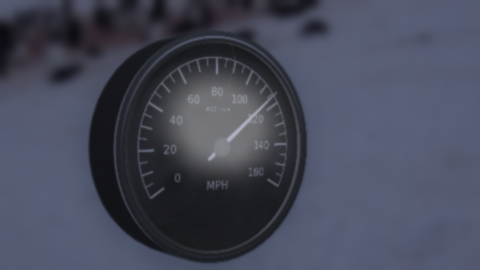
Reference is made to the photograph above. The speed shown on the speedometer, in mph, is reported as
115 mph
